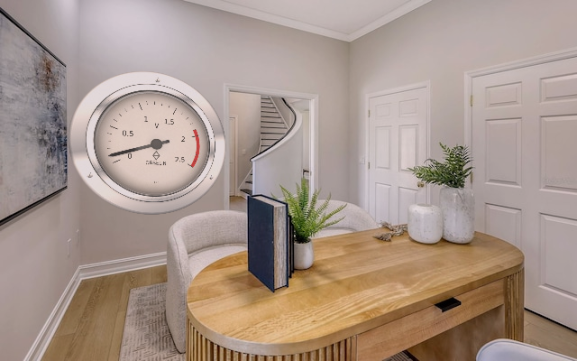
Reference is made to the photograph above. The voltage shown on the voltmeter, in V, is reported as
0.1 V
